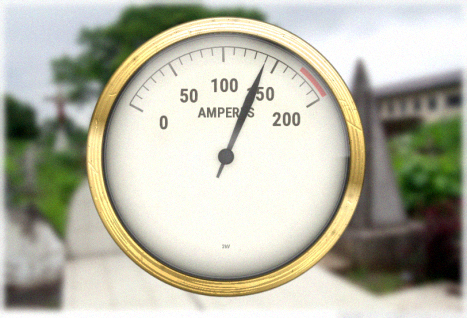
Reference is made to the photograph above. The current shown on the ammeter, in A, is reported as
140 A
